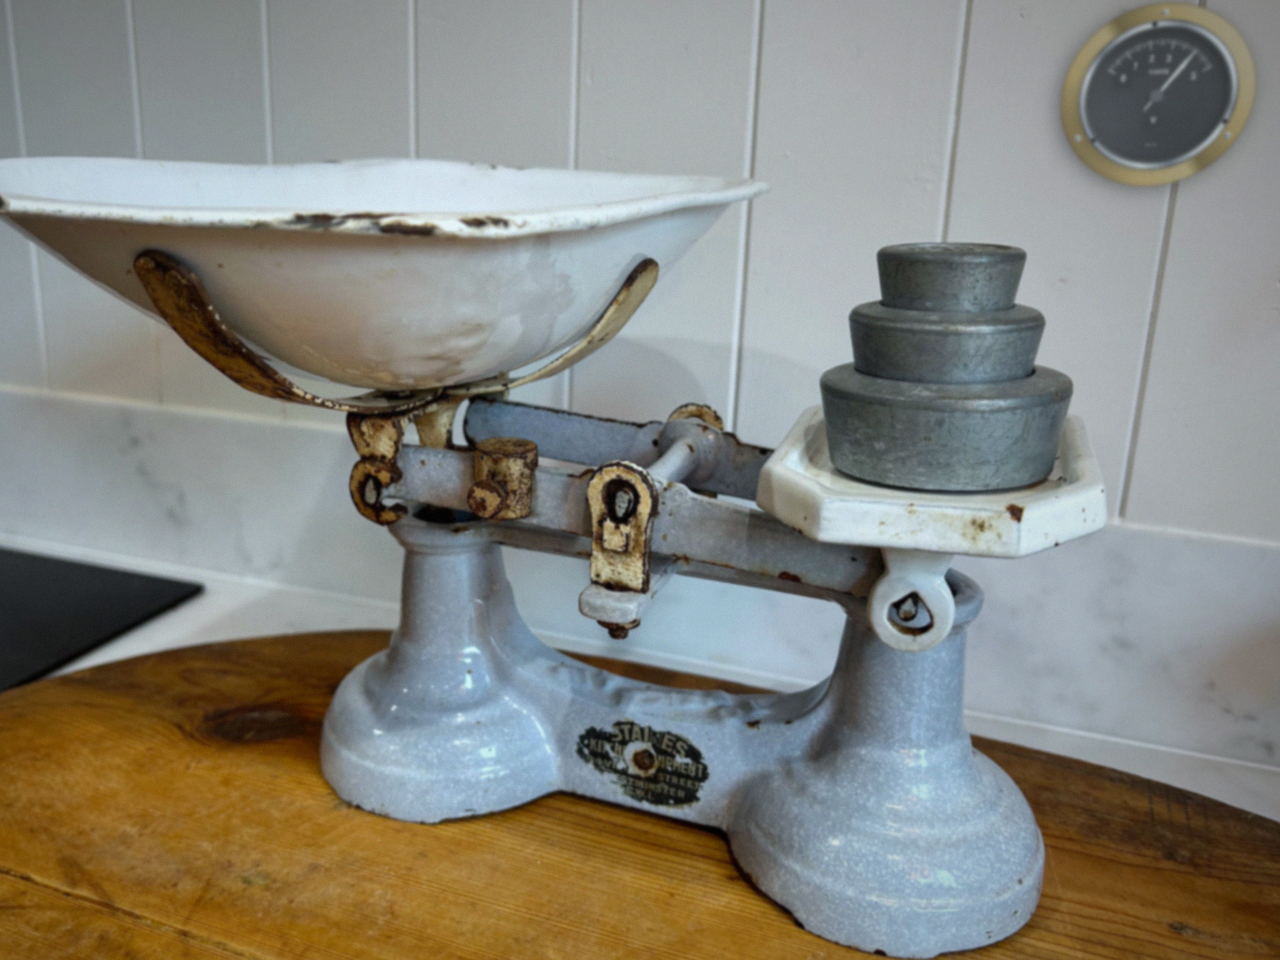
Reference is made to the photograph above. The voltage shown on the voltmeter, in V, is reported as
4 V
